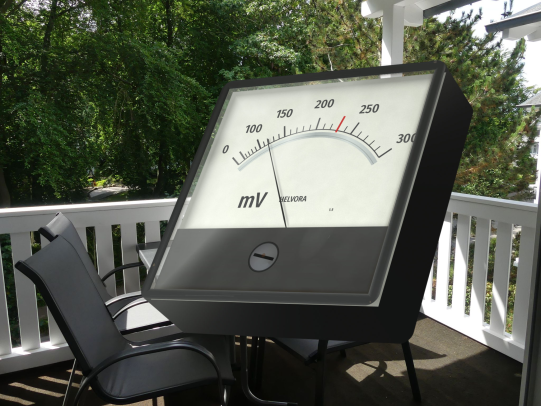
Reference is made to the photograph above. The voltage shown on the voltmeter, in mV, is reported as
120 mV
